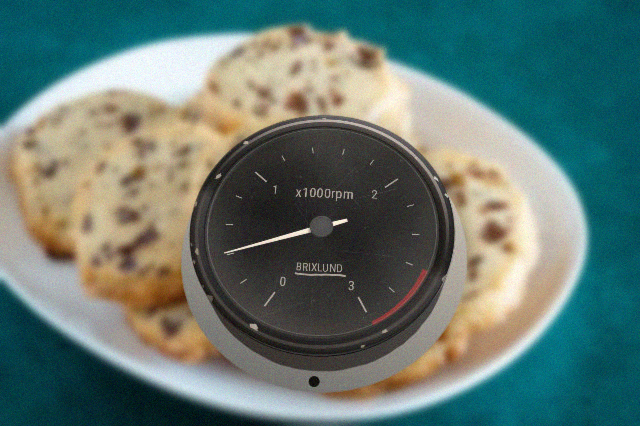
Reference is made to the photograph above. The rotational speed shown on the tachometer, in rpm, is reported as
400 rpm
